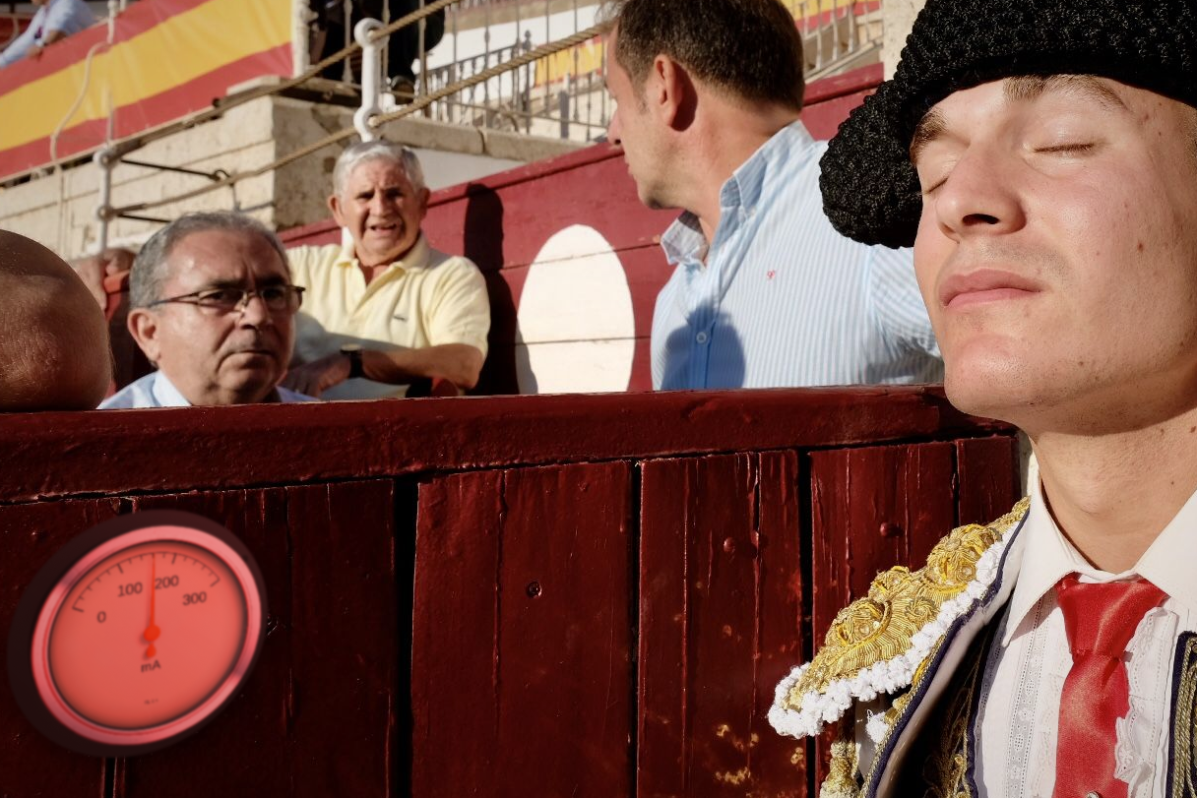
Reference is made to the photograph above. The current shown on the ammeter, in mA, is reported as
160 mA
